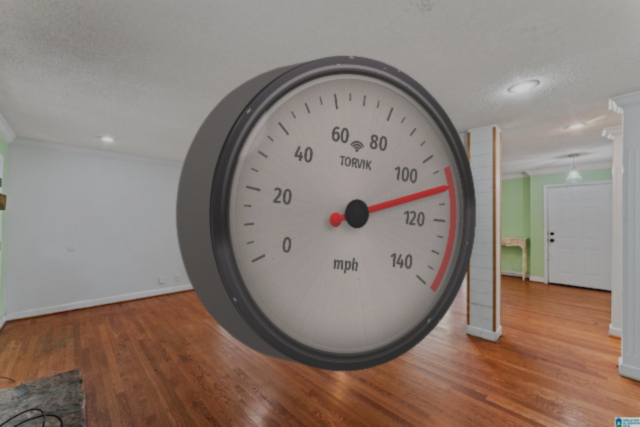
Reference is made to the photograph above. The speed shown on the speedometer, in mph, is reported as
110 mph
